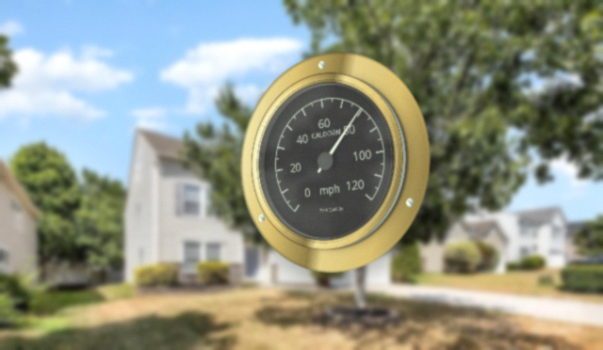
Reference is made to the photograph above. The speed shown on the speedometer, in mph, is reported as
80 mph
